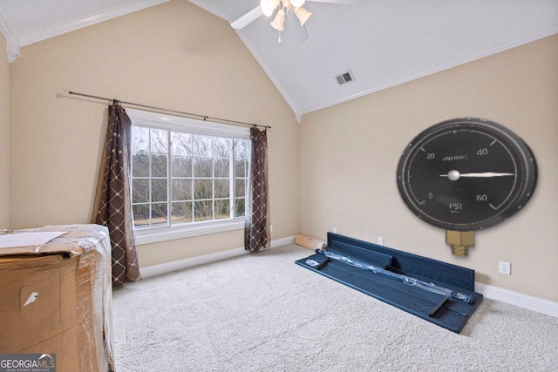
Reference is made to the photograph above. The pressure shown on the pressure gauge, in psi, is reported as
50 psi
